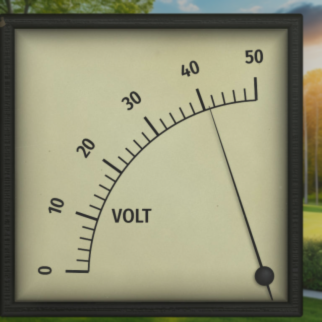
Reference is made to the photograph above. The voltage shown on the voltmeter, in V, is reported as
41 V
